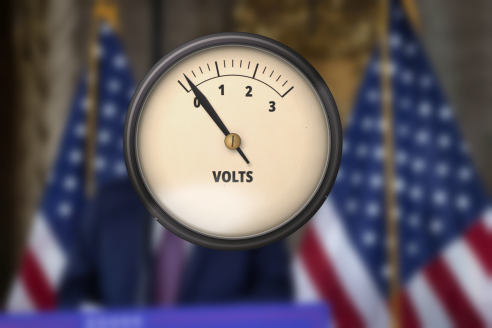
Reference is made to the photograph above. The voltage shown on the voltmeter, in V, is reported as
0.2 V
